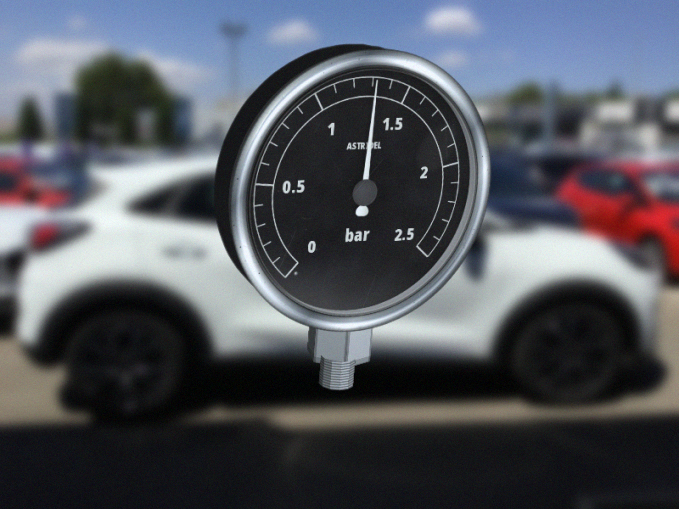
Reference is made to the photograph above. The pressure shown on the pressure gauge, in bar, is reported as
1.3 bar
